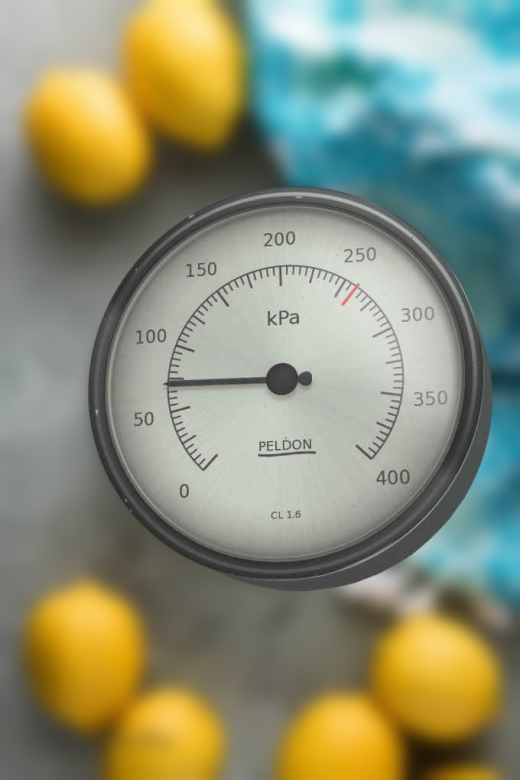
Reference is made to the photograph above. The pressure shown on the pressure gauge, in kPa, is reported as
70 kPa
